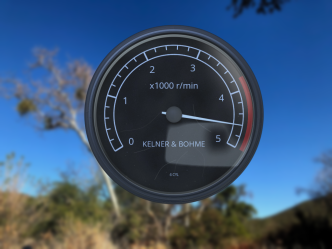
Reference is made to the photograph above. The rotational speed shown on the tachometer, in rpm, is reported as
4600 rpm
